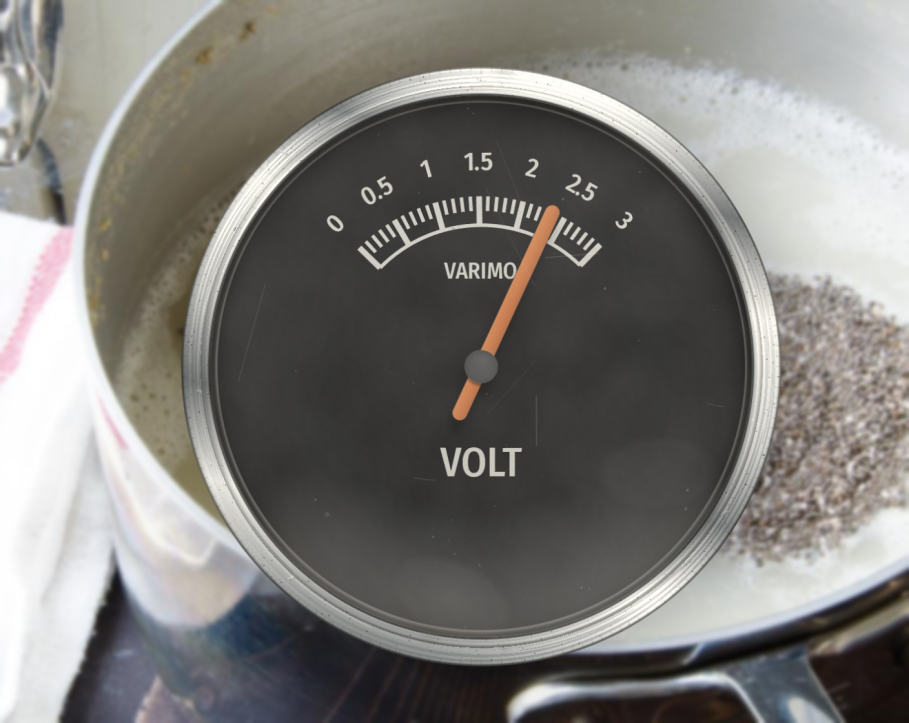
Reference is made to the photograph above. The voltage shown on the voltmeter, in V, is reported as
2.35 V
